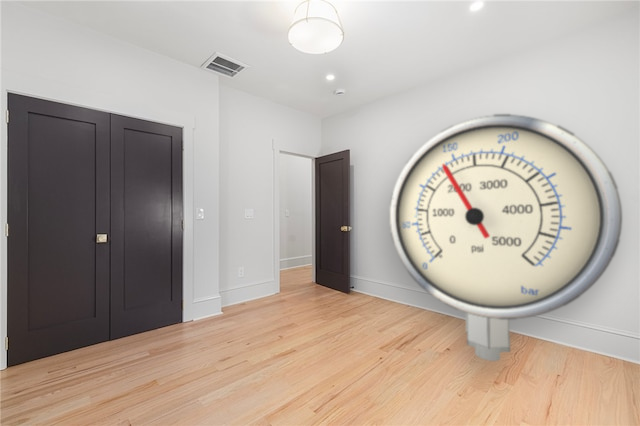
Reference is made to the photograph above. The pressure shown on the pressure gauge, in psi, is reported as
2000 psi
